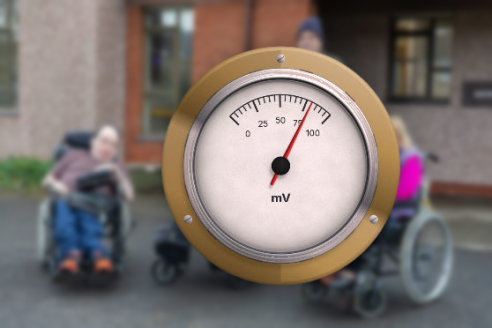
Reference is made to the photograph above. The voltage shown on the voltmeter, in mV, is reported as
80 mV
